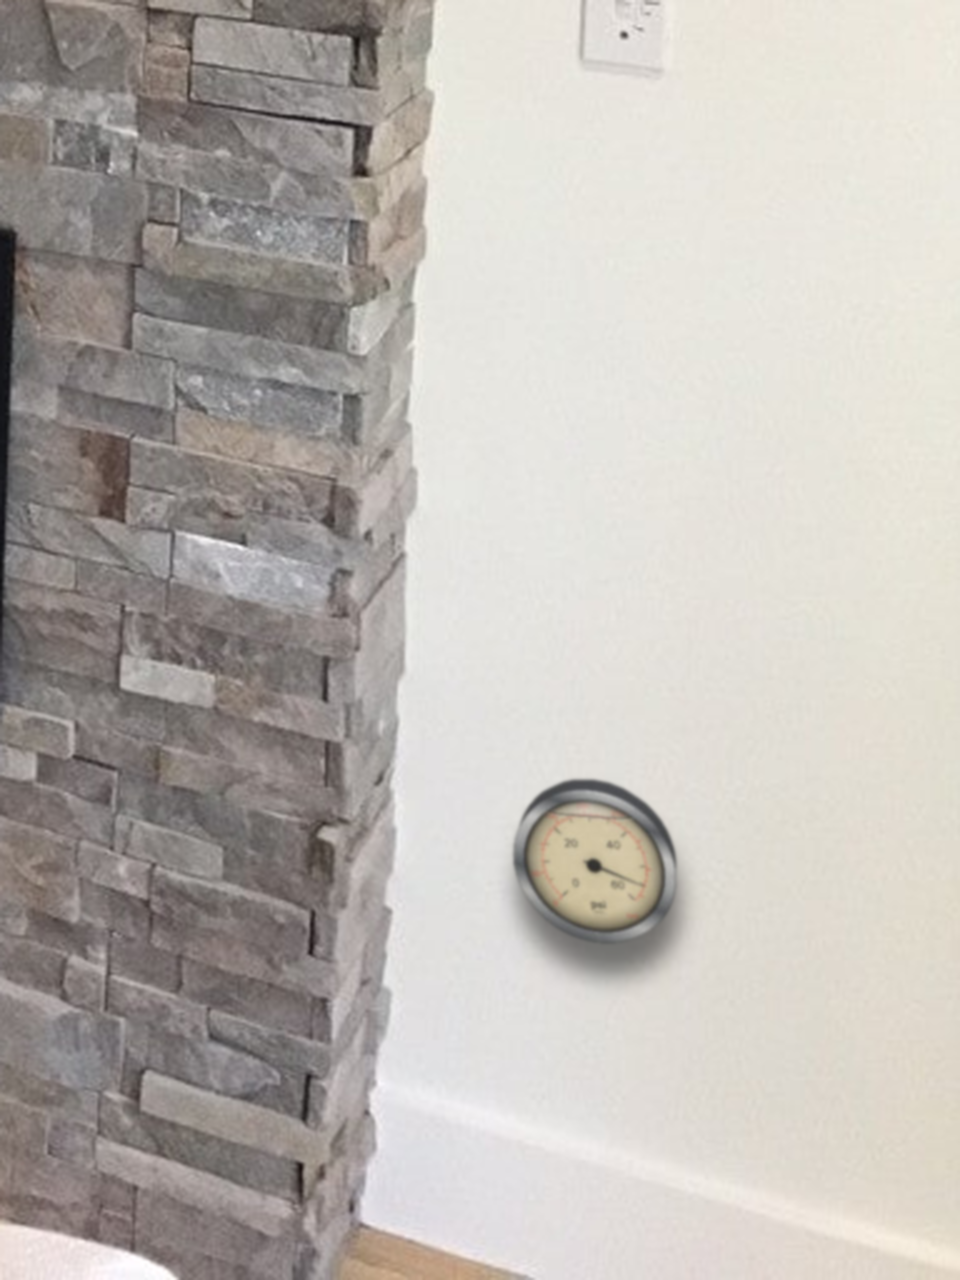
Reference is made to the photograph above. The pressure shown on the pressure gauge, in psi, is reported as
55 psi
